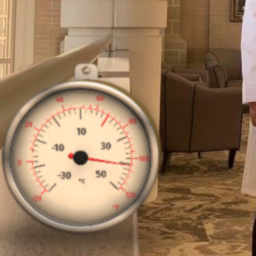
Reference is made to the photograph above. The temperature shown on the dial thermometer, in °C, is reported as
40 °C
